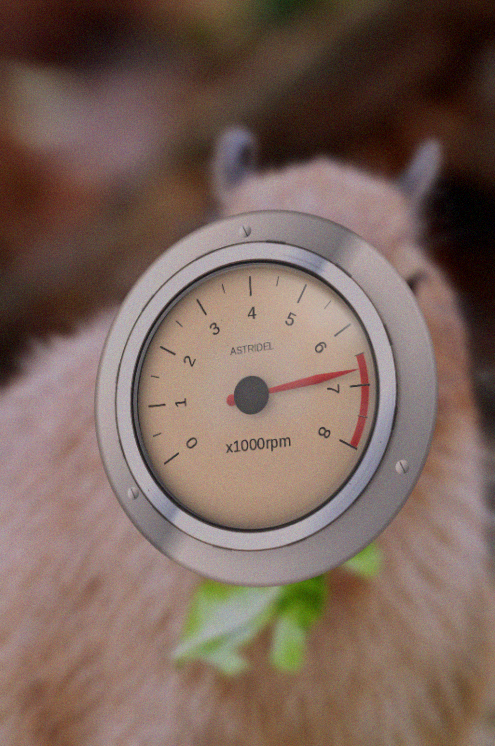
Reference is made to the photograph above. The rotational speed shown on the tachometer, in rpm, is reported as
6750 rpm
